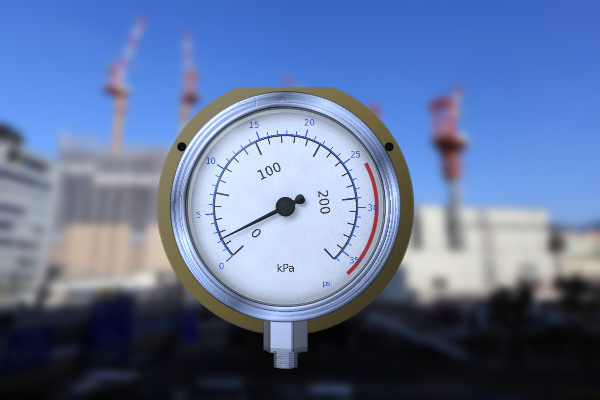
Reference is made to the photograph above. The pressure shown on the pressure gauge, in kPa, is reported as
15 kPa
